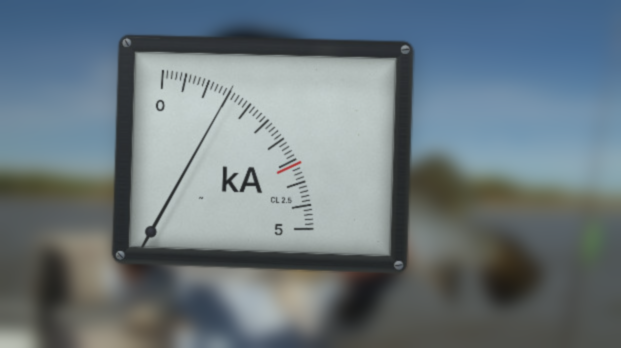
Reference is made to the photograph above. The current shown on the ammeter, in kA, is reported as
1.5 kA
